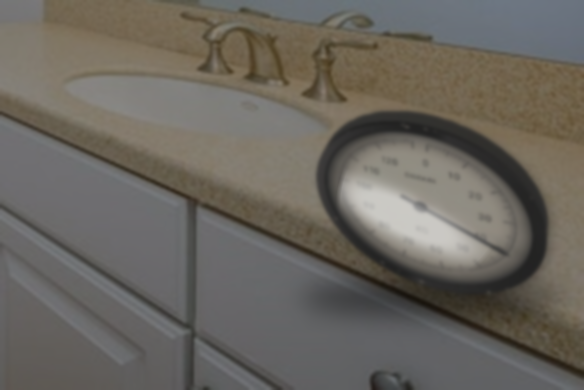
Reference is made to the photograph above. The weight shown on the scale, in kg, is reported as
40 kg
